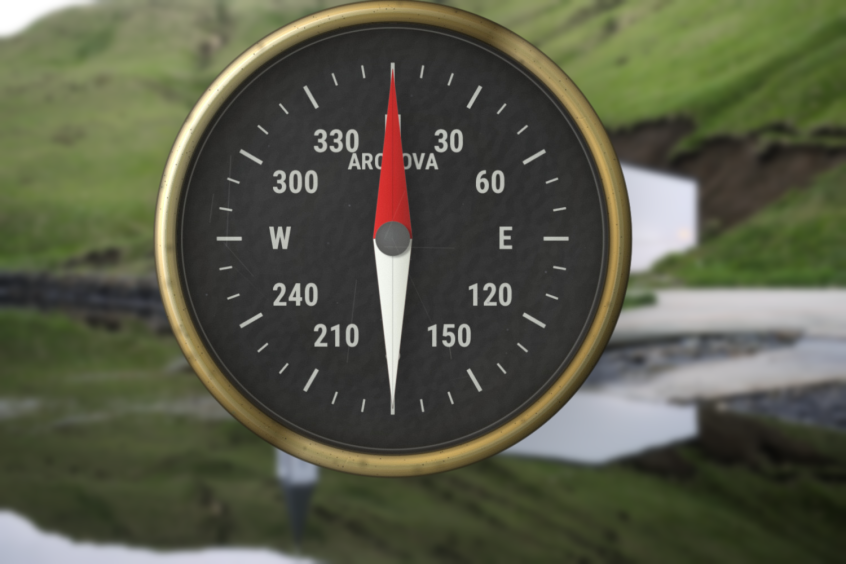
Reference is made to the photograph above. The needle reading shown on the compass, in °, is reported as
0 °
